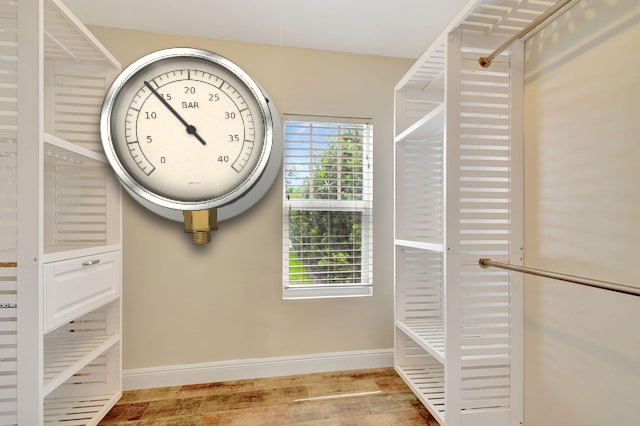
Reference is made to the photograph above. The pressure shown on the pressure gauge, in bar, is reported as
14 bar
